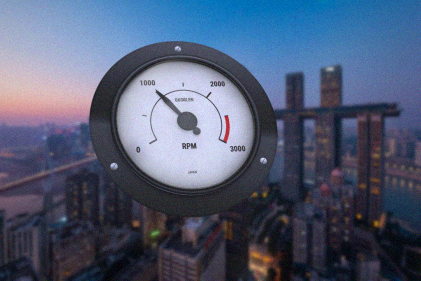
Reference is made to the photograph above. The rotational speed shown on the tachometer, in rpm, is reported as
1000 rpm
